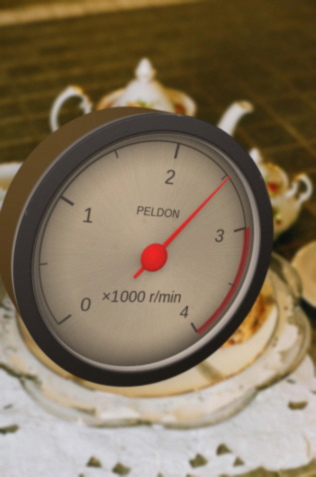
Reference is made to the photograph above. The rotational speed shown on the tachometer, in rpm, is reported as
2500 rpm
